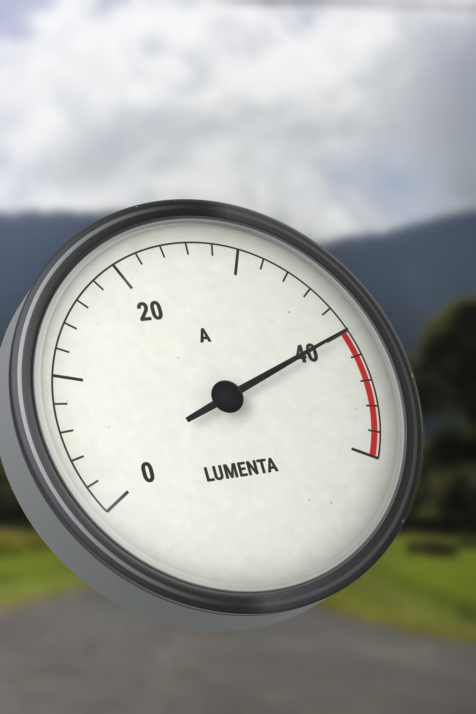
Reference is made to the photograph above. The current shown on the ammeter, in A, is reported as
40 A
